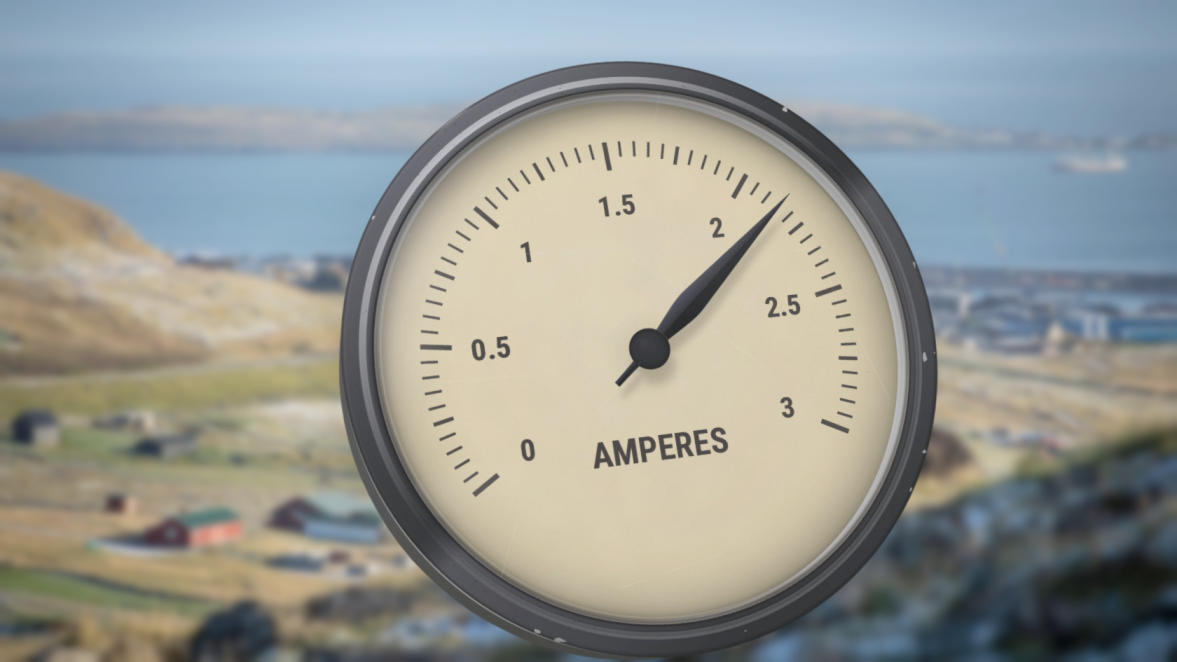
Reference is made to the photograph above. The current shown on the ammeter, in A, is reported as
2.15 A
